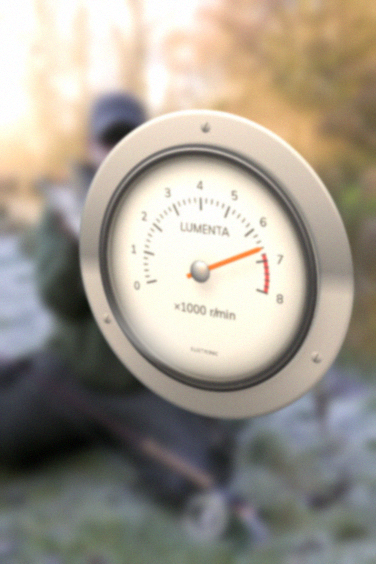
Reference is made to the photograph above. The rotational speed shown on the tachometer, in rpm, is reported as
6600 rpm
